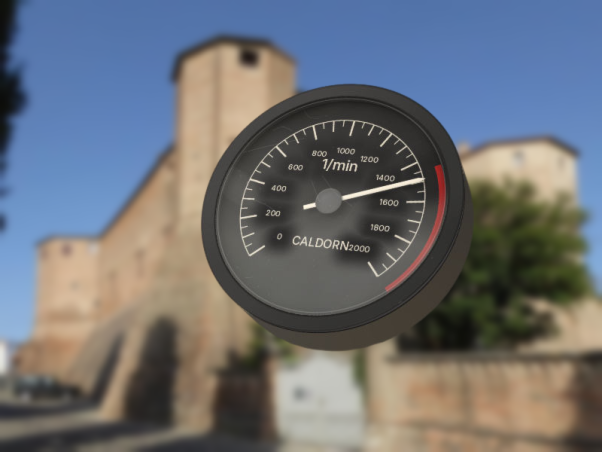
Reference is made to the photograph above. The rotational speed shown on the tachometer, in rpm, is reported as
1500 rpm
